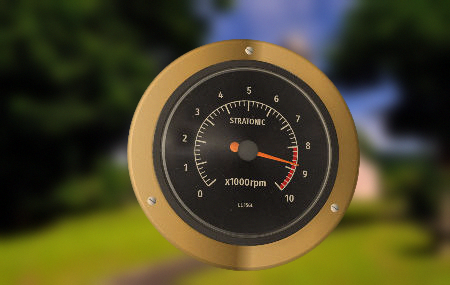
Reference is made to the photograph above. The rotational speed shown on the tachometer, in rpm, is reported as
8800 rpm
